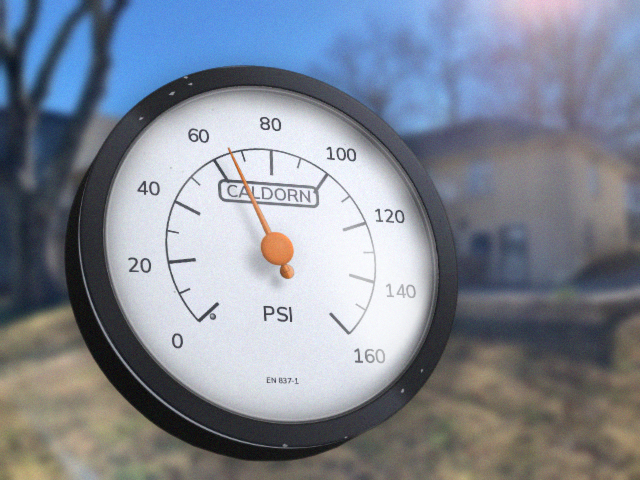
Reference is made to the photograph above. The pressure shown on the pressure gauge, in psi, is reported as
65 psi
